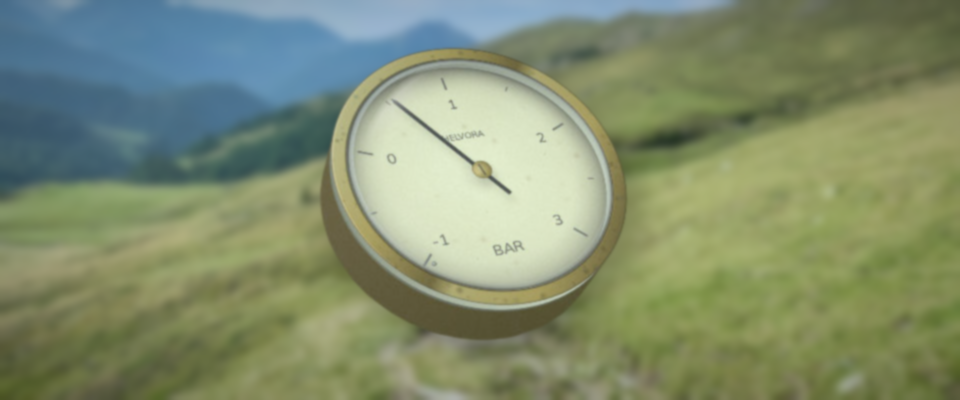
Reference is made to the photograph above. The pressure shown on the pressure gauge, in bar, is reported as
0.5 bar
